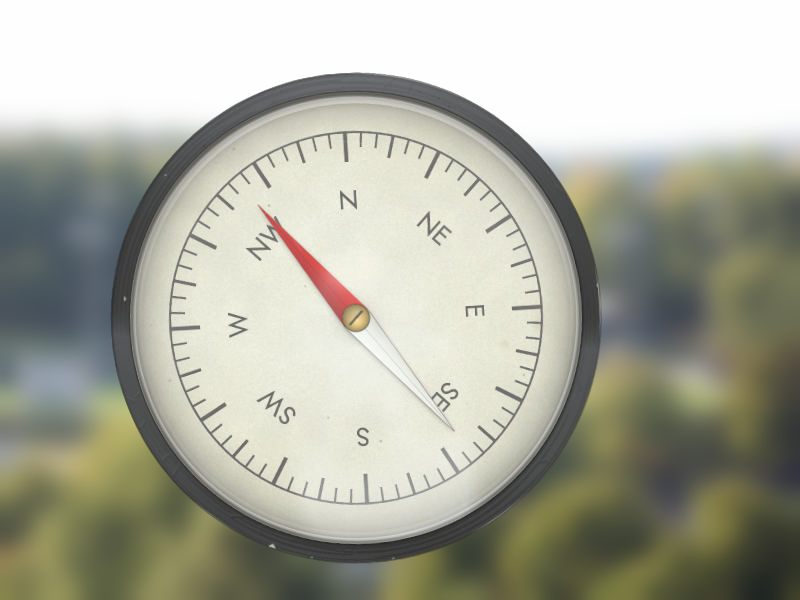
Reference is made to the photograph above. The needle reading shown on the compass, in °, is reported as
322.5 °
